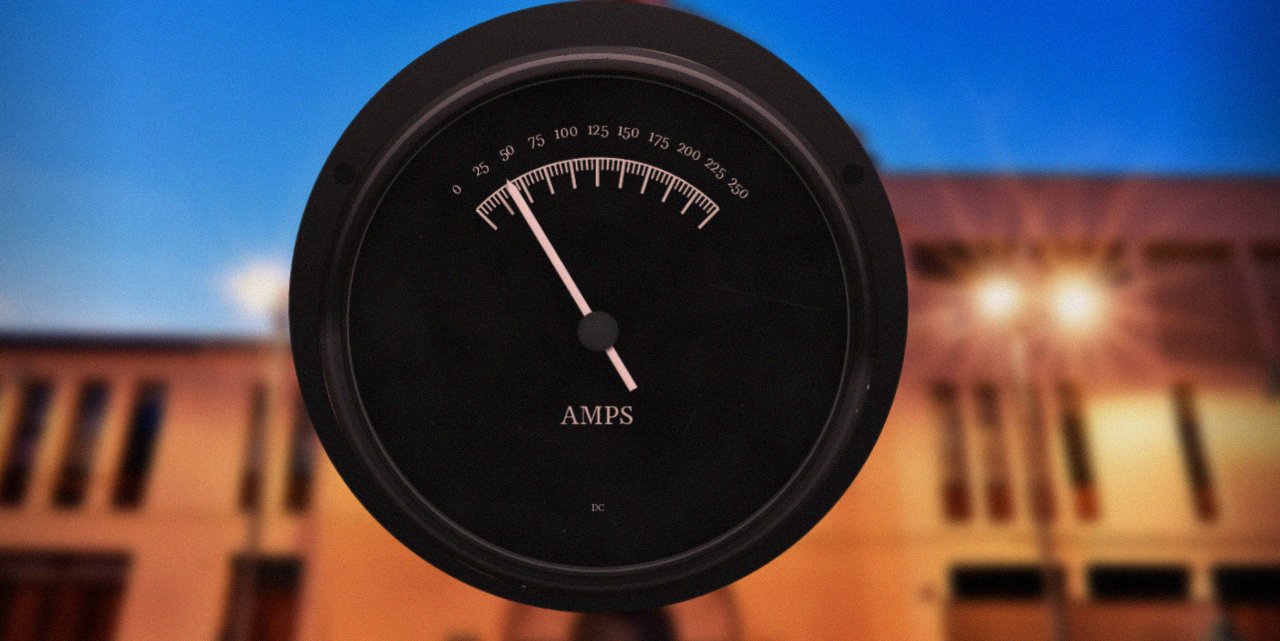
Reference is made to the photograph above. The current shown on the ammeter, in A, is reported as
40 A
